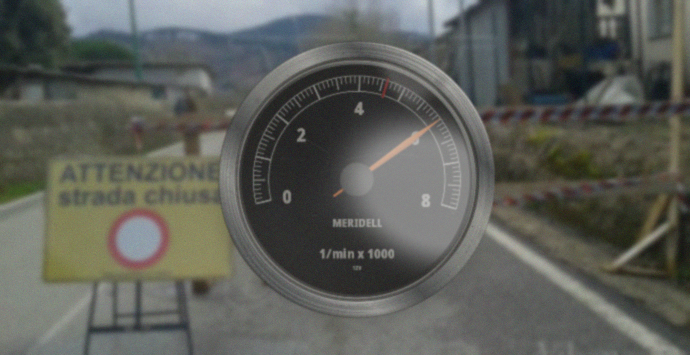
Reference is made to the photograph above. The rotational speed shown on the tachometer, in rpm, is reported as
6000 rpm
